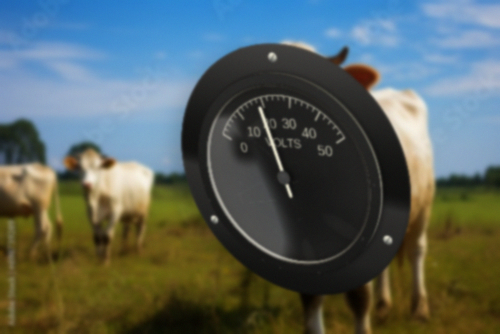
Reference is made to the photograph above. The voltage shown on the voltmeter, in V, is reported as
20 V
